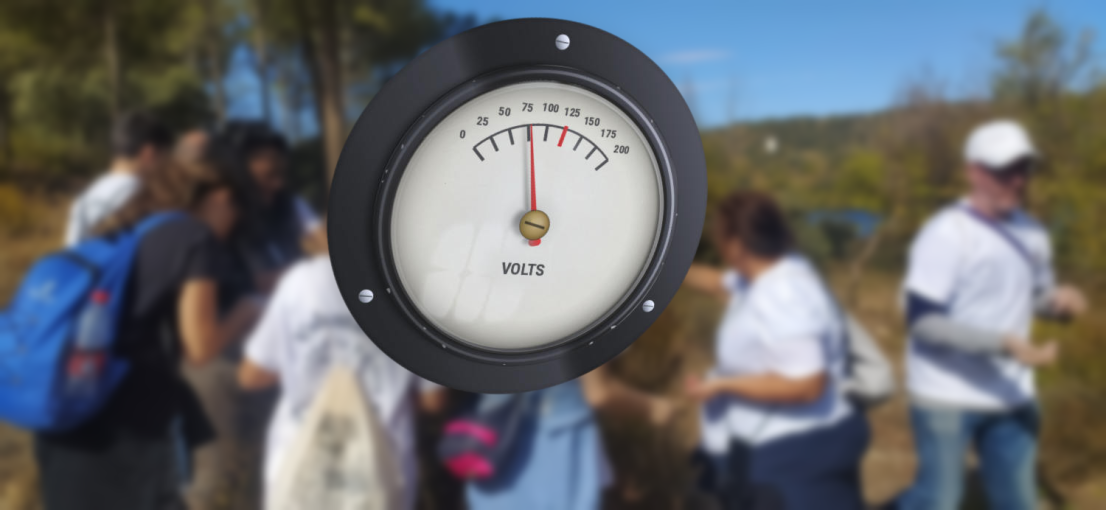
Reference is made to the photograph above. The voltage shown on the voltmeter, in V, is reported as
75 V
